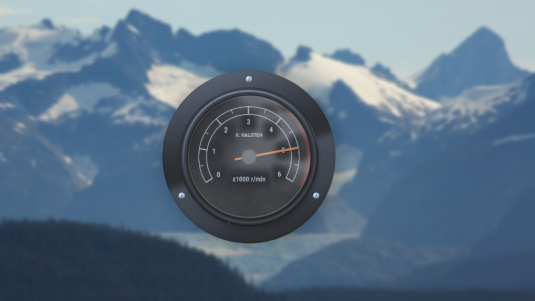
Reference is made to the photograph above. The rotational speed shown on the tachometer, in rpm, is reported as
5000 rpm
